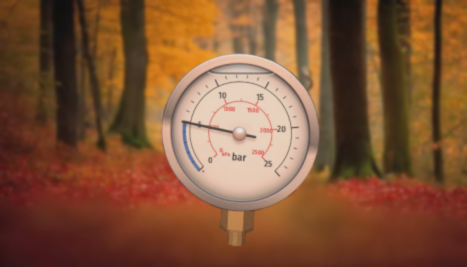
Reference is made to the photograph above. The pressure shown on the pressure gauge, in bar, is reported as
5 bar
